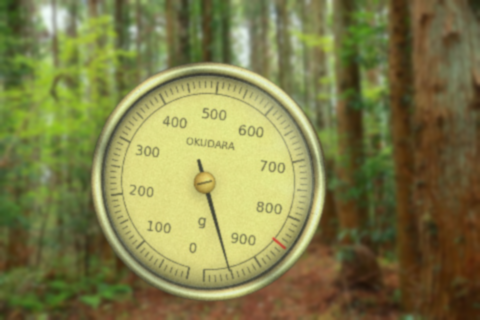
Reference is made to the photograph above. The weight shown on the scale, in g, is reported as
950 g
